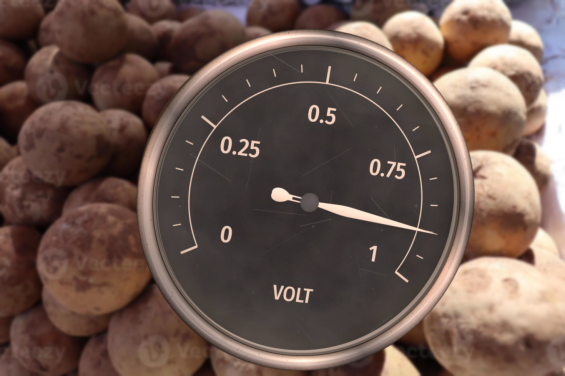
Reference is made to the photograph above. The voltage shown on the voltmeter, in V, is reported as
0.9 V
